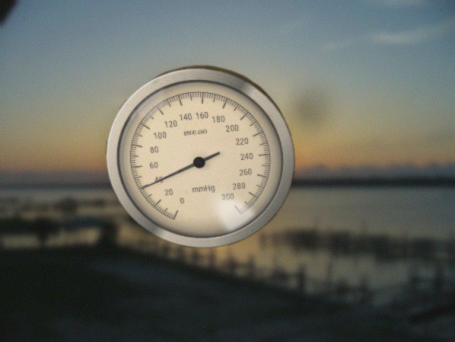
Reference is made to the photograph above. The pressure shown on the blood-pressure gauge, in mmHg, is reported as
40 mmHg
